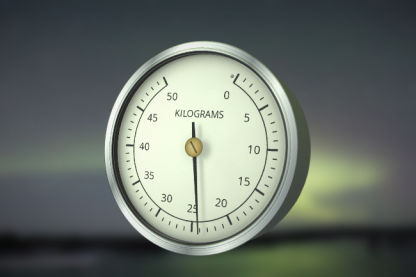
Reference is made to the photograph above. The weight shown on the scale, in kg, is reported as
24 kg
